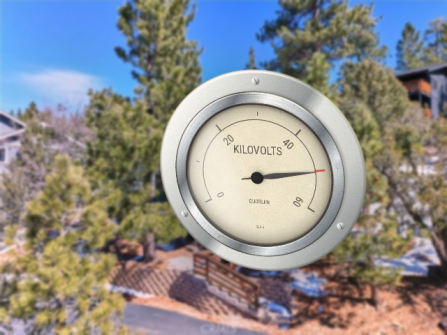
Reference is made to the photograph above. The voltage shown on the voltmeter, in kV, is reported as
50 kV
